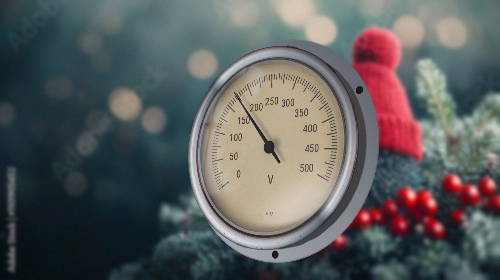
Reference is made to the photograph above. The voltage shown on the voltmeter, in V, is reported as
175 V
